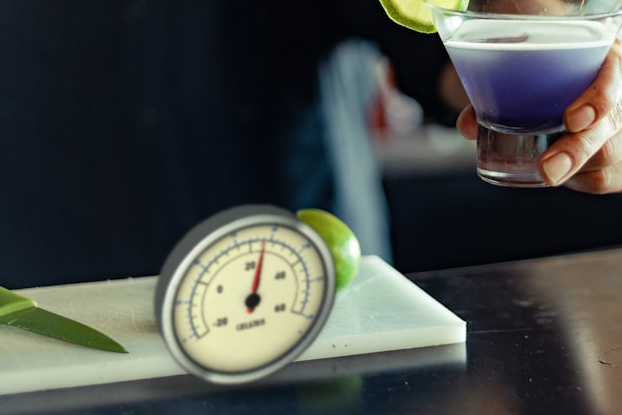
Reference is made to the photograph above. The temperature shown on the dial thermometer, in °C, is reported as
24 °C
